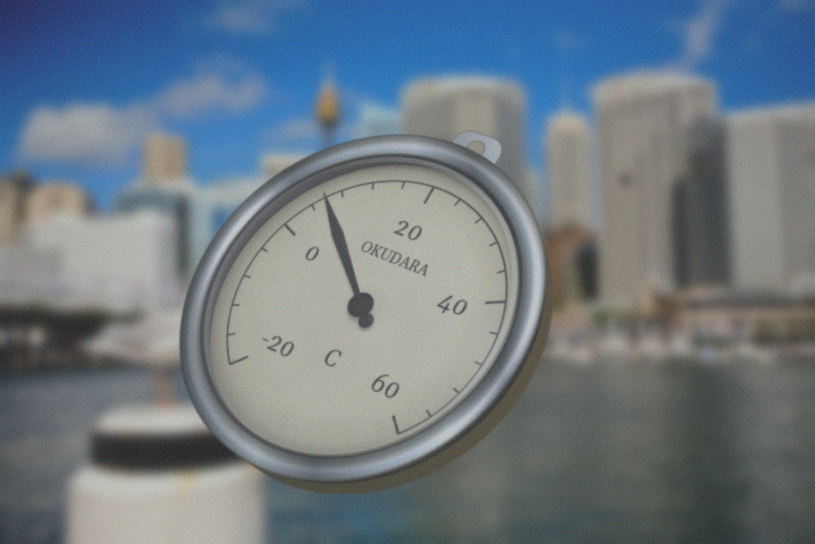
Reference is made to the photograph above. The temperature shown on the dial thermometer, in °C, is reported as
6 °C
